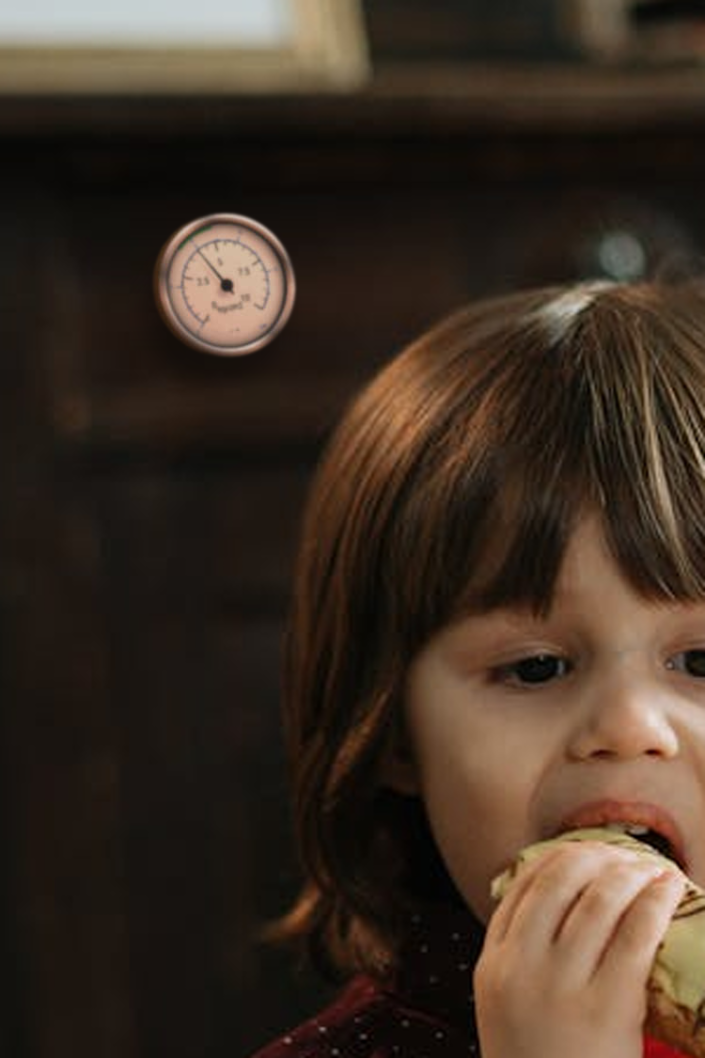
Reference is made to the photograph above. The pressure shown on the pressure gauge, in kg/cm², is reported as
4 kg/cm²
